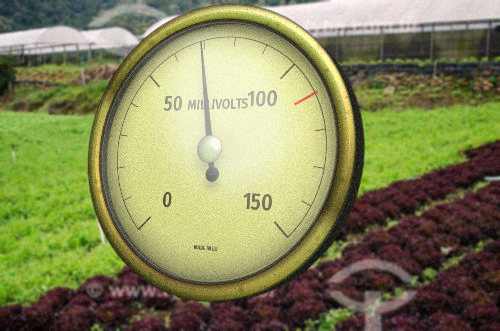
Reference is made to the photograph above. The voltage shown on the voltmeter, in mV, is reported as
70 mV
